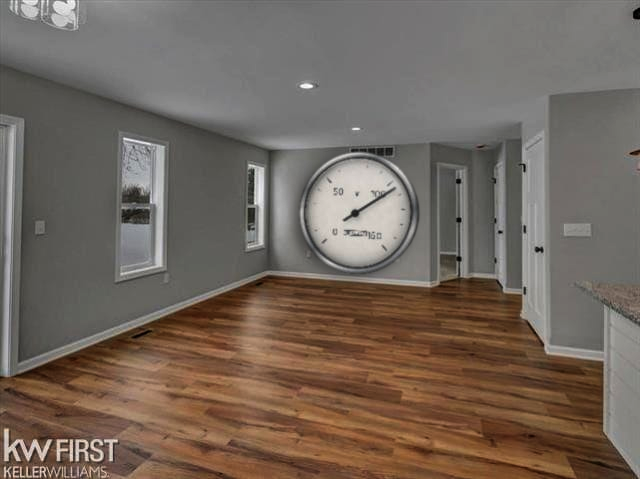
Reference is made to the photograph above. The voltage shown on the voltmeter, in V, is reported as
105 V
